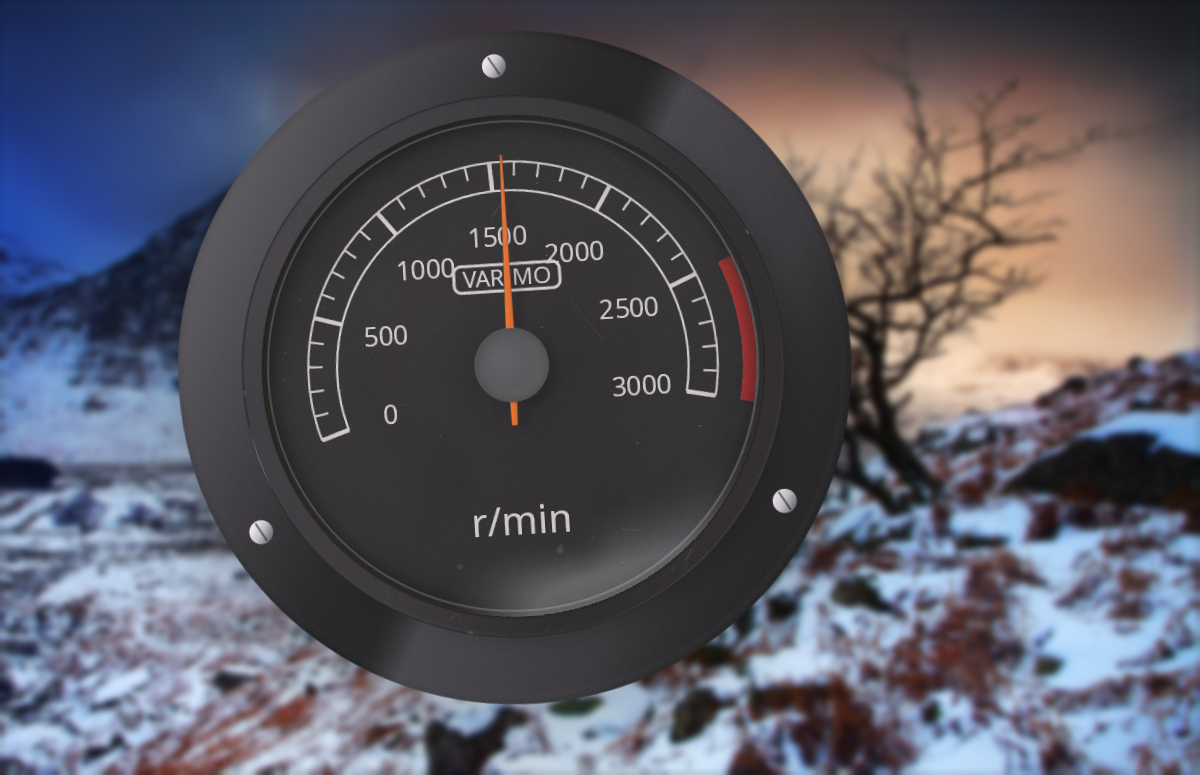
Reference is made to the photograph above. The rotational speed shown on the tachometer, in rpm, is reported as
1550 rpm
